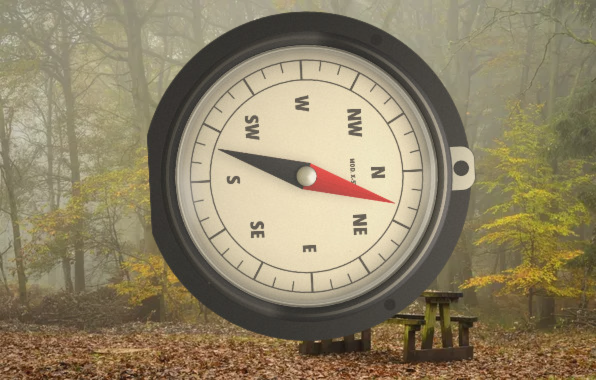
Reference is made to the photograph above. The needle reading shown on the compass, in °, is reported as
20 °
